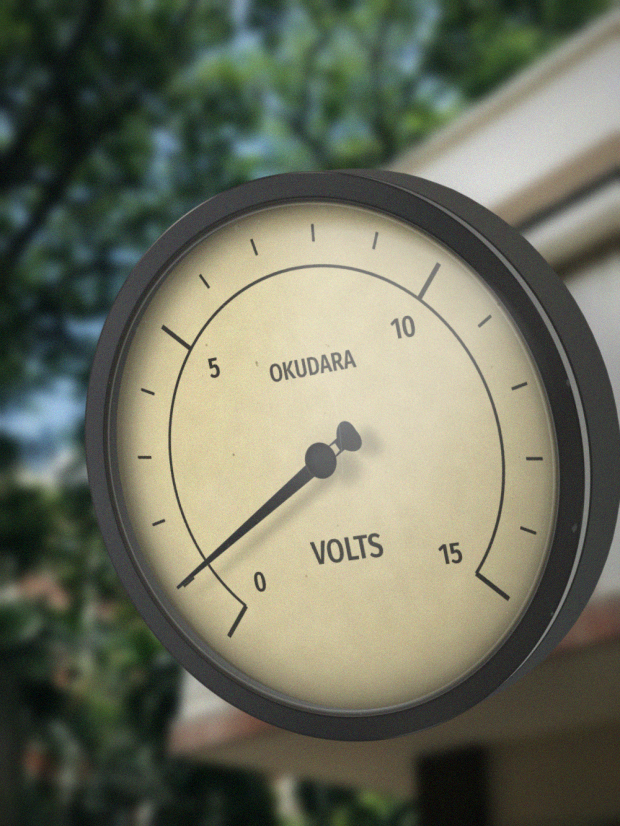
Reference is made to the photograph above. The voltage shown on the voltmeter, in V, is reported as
1 V
